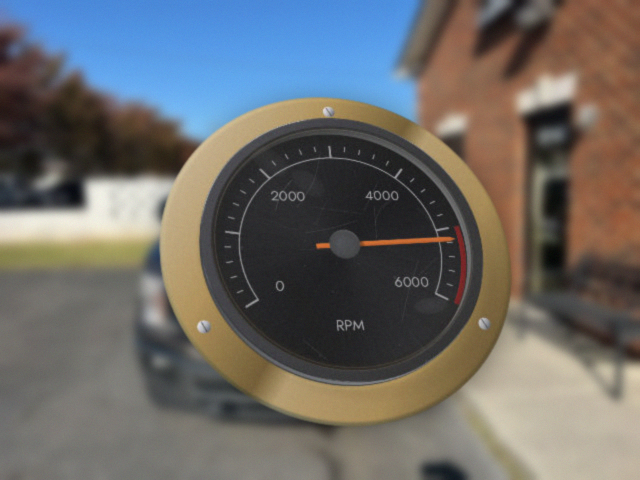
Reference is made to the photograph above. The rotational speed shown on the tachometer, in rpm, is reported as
5200 rpm
